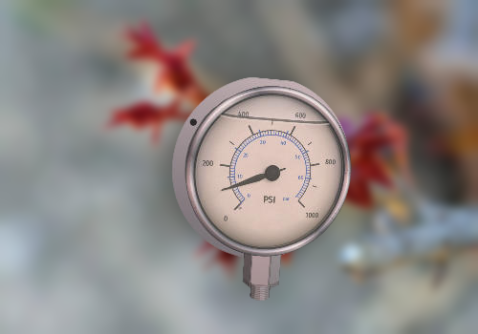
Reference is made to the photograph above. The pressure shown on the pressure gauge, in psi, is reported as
100 psi
